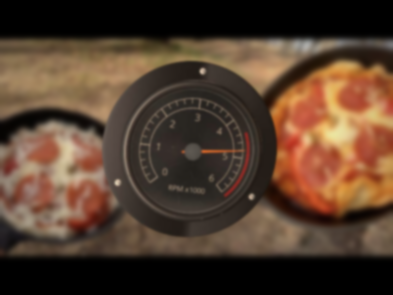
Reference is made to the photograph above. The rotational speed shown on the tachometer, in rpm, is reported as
4800 rpm
